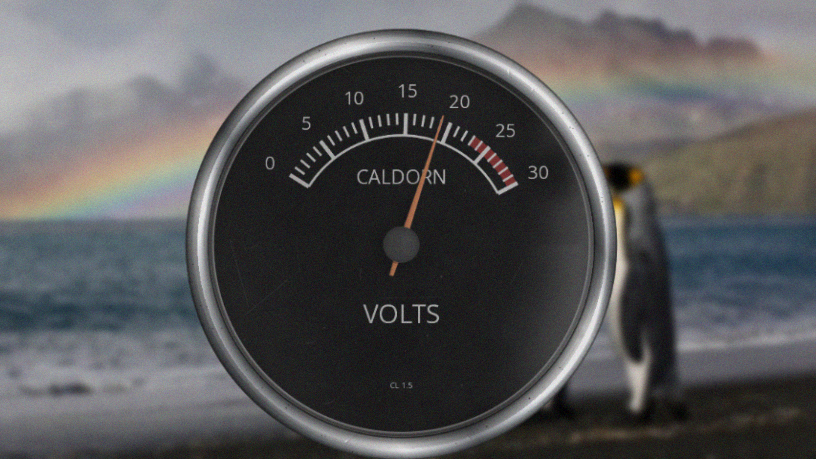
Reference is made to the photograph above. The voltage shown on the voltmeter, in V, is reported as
19 V
